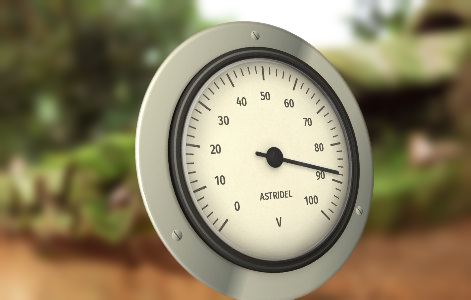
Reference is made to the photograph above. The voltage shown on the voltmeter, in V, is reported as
88 V
